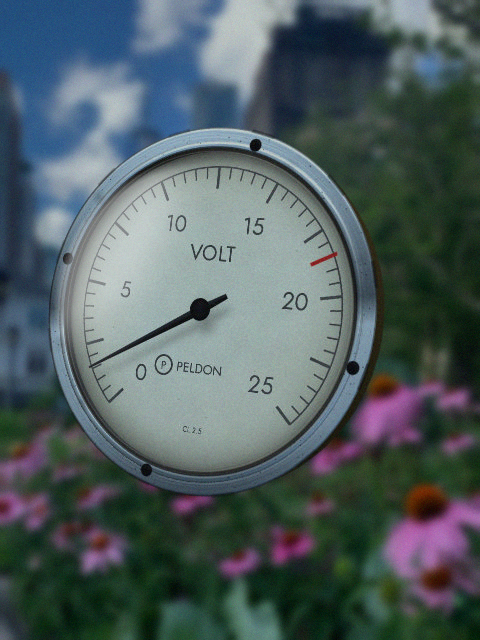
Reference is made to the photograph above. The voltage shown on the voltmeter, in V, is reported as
1.5 V
